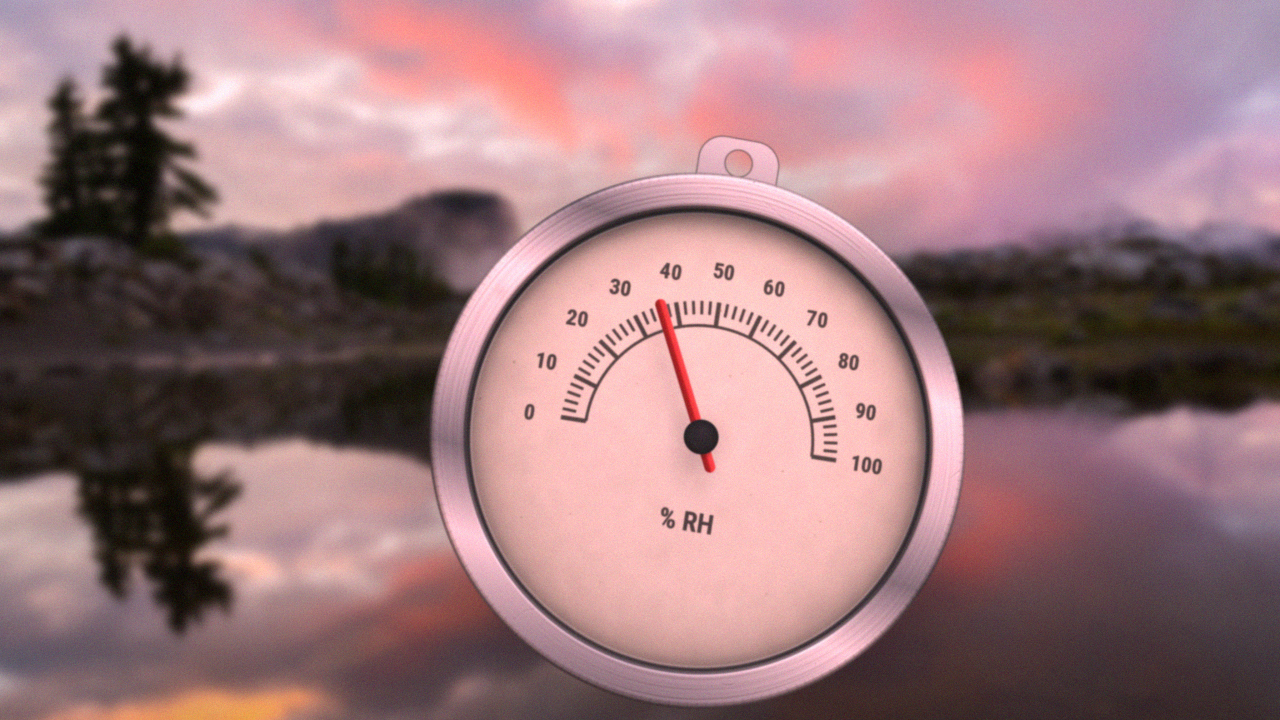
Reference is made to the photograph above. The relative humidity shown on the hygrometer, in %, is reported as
36 %
